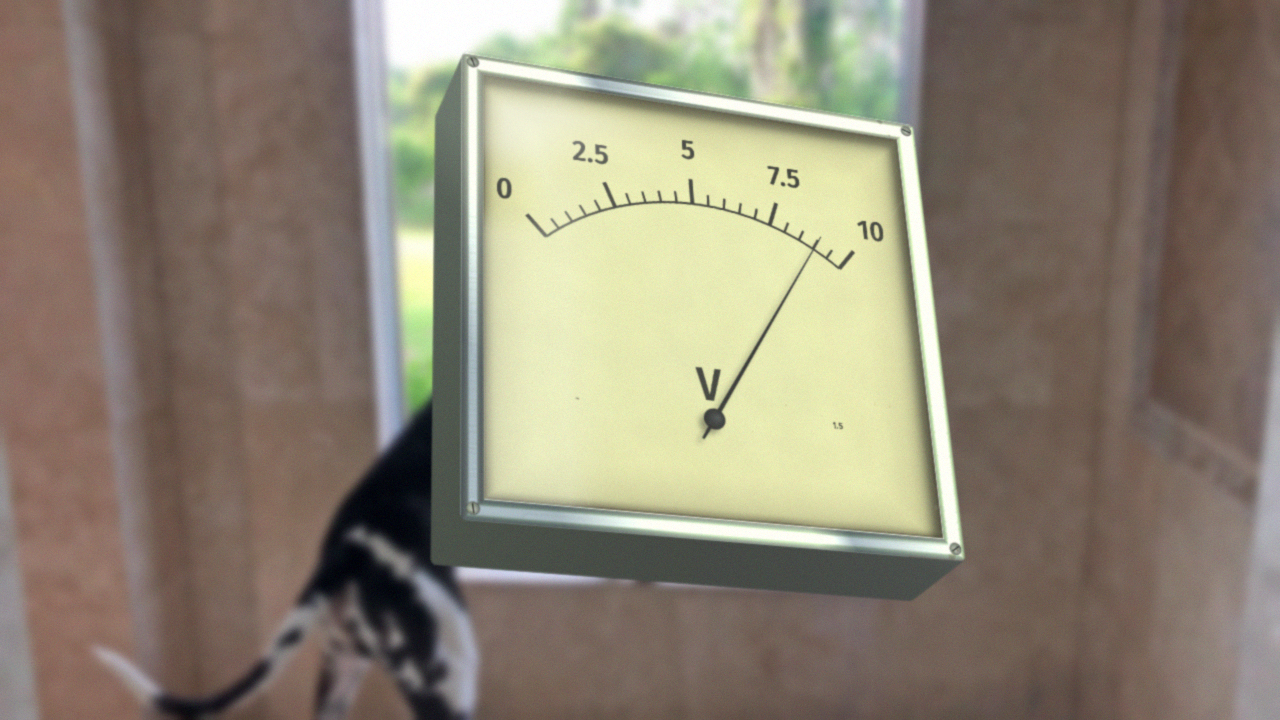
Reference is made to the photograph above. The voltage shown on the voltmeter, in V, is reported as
9 V
